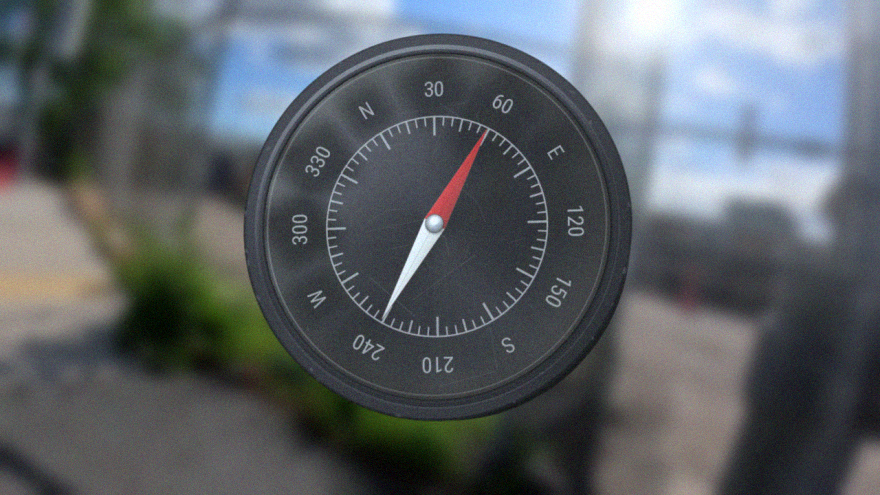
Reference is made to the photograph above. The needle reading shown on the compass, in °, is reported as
60 °
